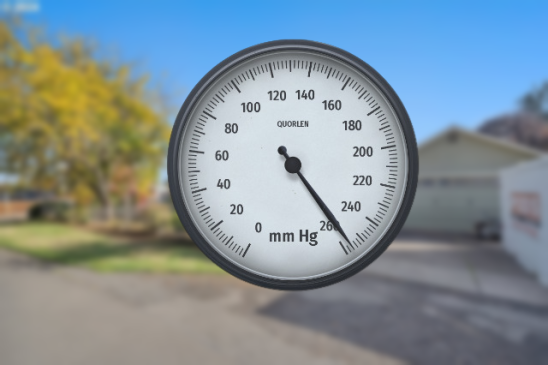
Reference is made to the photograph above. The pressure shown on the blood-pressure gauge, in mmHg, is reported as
256 mmHg
